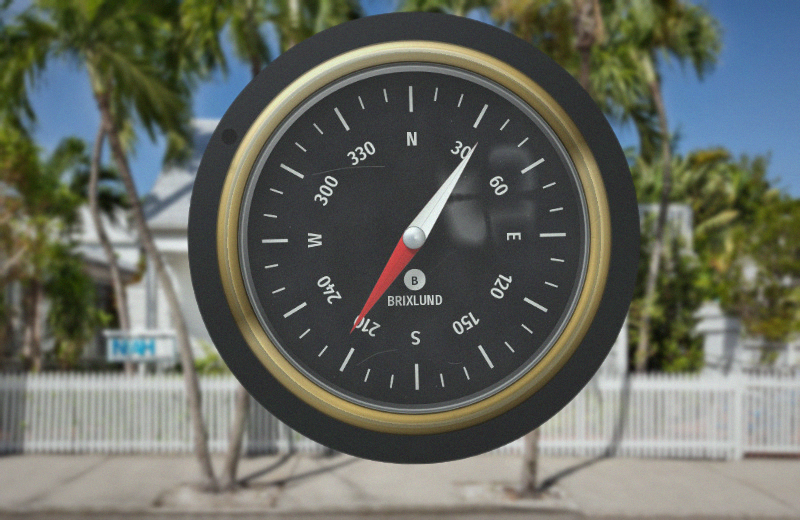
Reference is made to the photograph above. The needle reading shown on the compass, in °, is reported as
215 °
